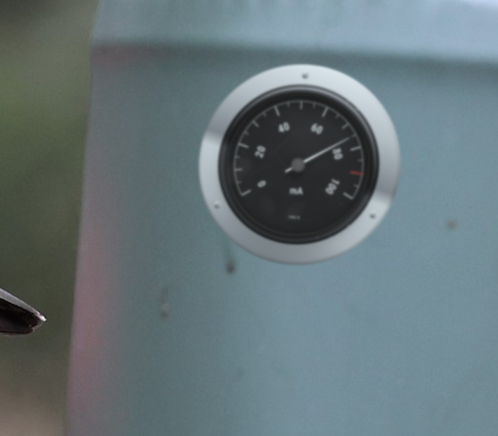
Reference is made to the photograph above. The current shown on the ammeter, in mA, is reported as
75 mA
